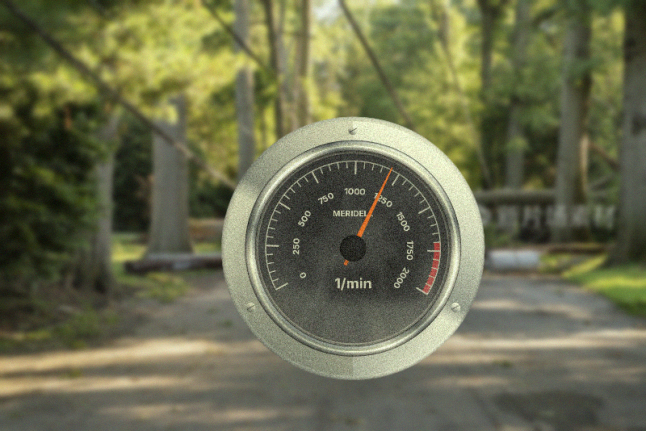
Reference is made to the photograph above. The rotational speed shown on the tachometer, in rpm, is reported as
1200 rpm
